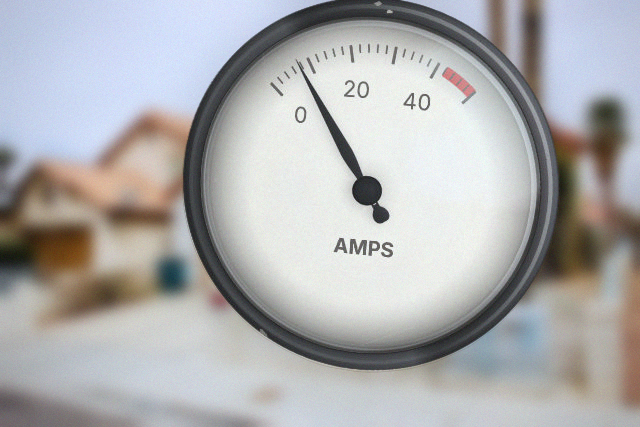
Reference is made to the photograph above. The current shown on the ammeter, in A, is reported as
8 A
